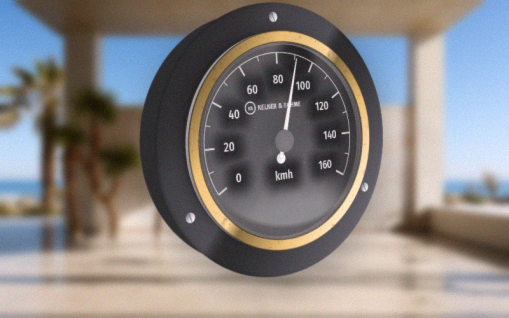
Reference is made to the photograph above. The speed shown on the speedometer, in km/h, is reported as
90 km/h
